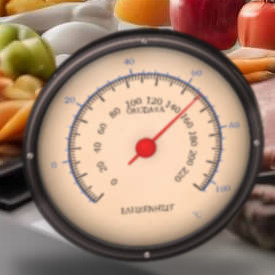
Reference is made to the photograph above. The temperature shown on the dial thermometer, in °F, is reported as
150 °F
